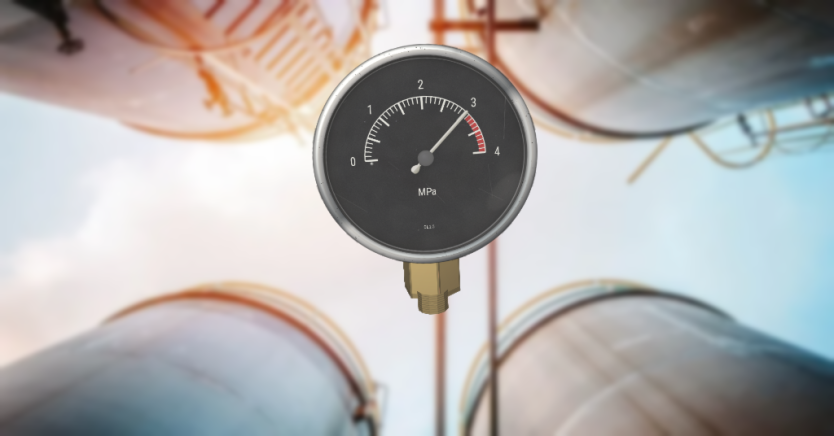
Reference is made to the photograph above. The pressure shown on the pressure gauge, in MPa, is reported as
3 MPa
